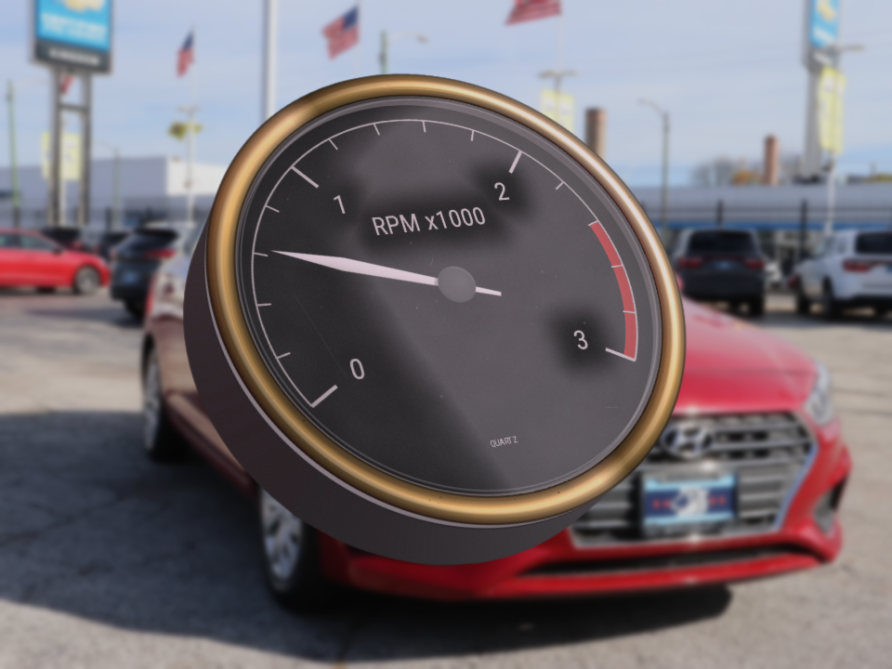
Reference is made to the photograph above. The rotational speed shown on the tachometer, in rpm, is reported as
600 rpm
